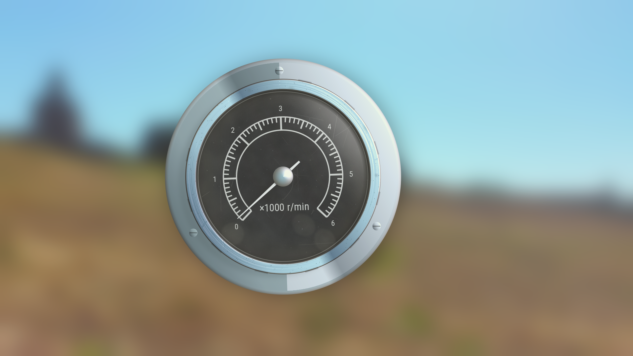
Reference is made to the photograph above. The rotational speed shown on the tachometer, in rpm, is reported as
100 rpm
